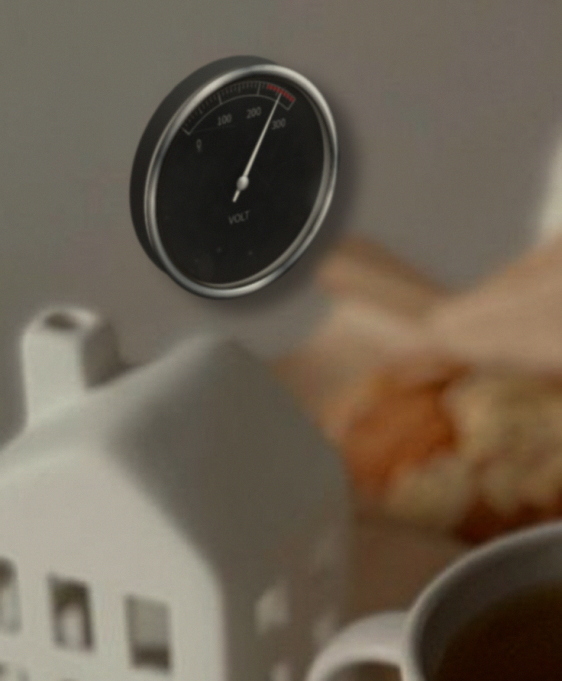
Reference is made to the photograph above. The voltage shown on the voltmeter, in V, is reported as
250 V
